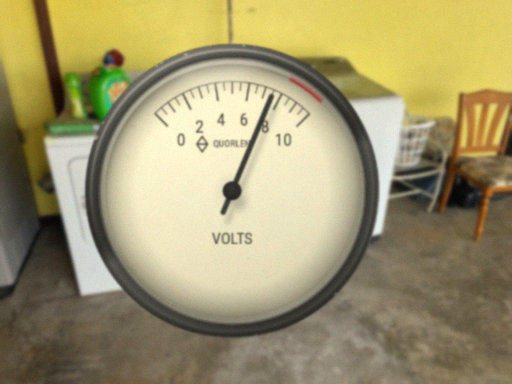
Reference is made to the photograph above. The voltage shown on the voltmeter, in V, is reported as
7.5 V
